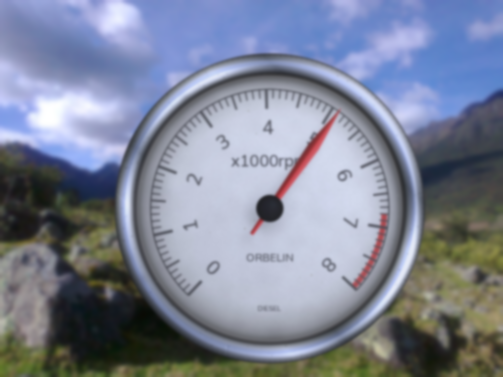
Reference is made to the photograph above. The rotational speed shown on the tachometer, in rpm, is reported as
5100 rpm
